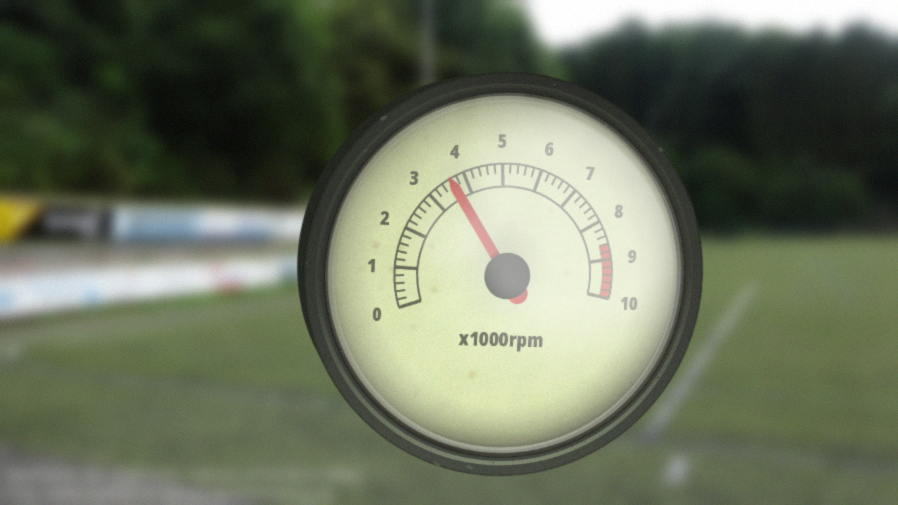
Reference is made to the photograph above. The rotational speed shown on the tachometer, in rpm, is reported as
3600 rpm
